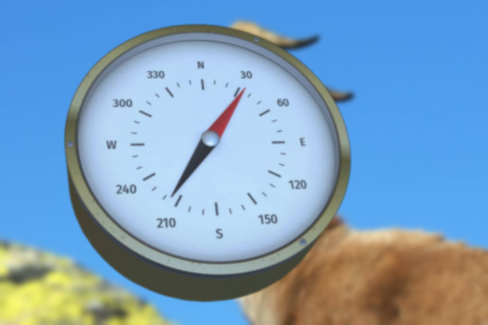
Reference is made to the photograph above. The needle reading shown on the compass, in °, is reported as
35 °
